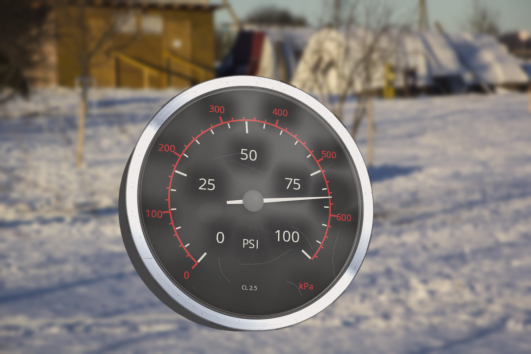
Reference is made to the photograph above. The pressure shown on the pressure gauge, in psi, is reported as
82.5 psi
